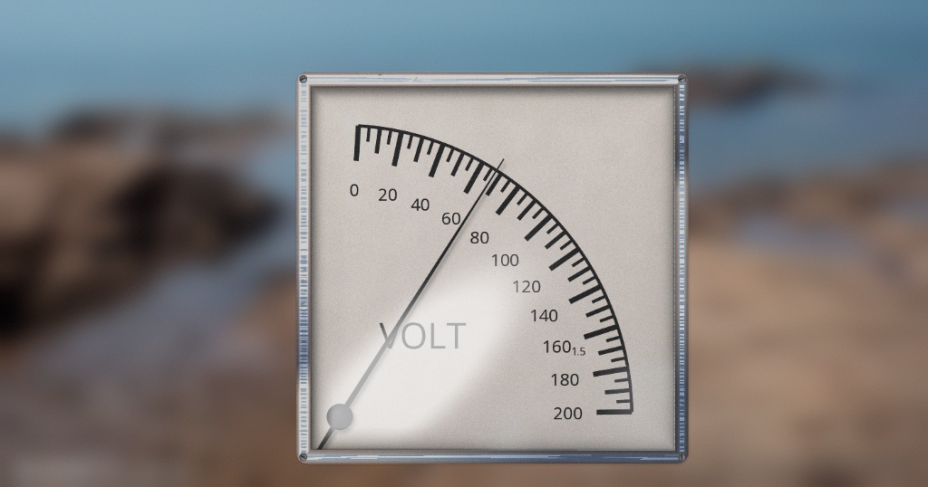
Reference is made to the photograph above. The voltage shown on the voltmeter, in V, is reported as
67.5 V
